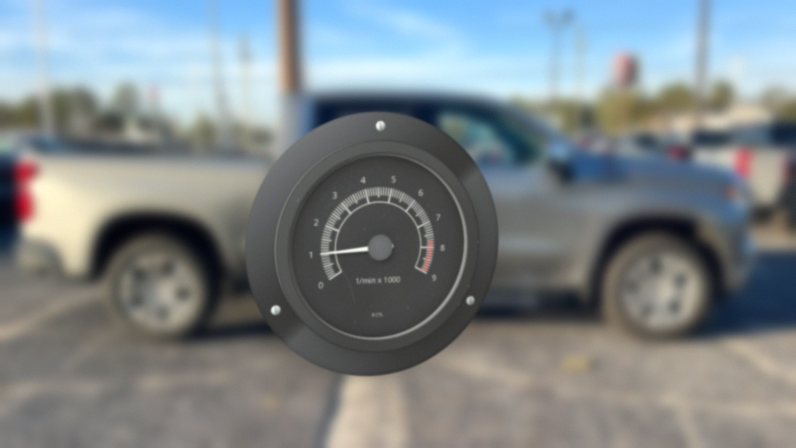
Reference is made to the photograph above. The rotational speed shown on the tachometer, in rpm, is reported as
1000 rpm
